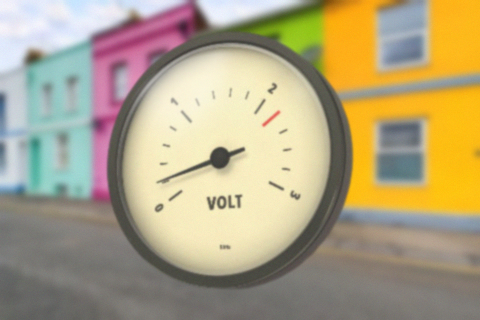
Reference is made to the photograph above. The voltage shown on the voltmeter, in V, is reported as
0.2 V
